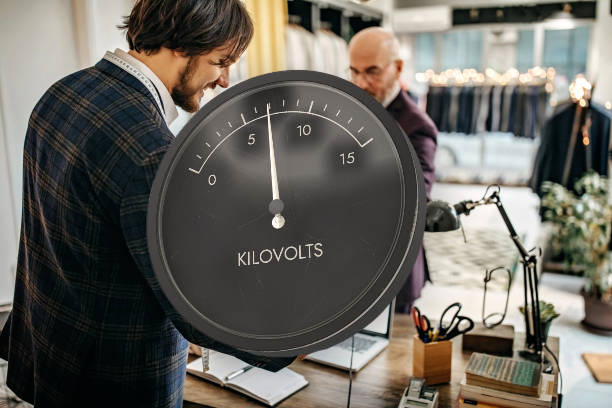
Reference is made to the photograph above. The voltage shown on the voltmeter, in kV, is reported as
7 kV
